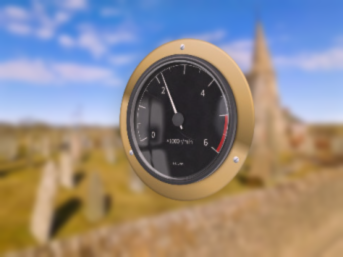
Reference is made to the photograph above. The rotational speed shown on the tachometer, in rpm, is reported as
2250 rpm
